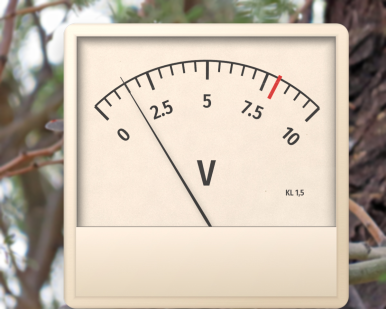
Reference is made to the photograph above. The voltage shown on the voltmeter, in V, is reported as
1.5 V
